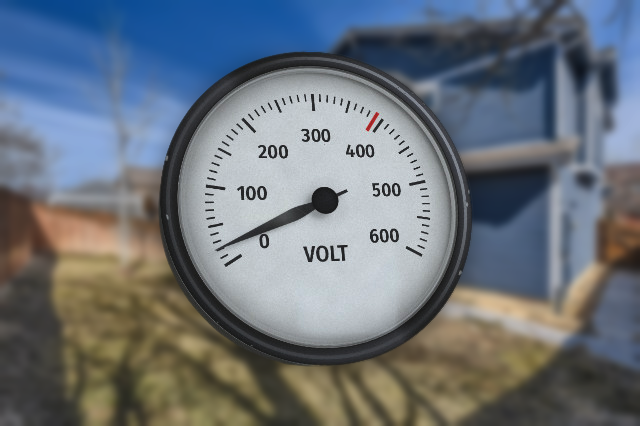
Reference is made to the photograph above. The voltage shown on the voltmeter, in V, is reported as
20 V
